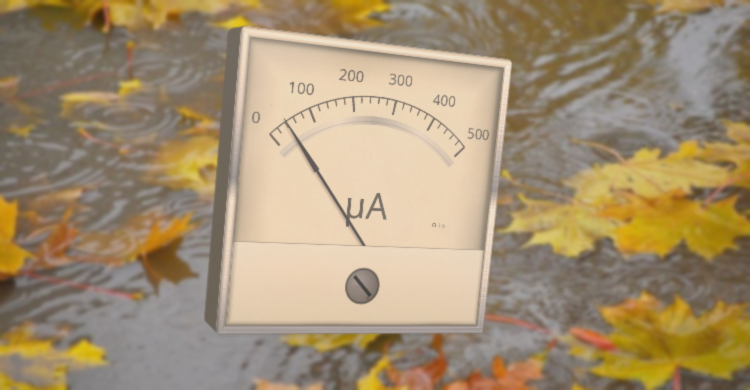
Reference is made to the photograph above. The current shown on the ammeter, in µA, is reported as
40 µA
